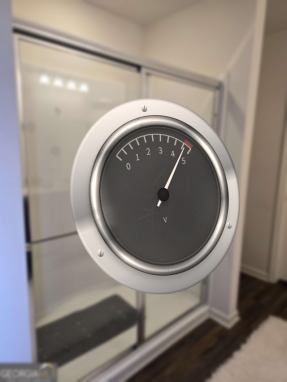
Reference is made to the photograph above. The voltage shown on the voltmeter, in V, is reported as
4.5 V
